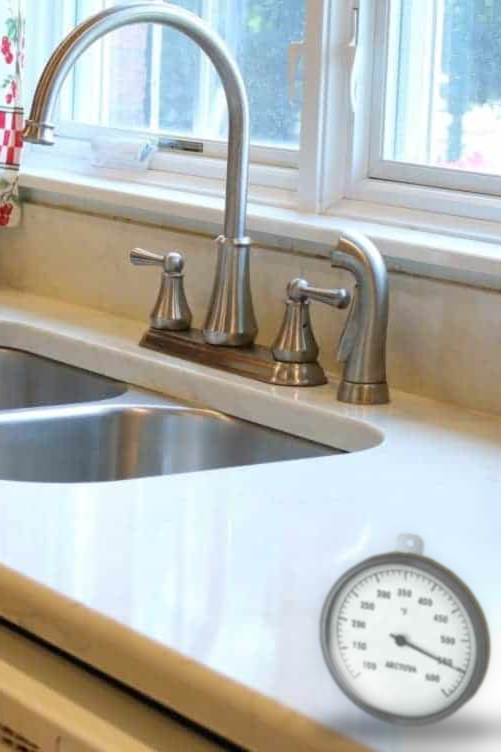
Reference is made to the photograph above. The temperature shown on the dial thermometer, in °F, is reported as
550 °F
